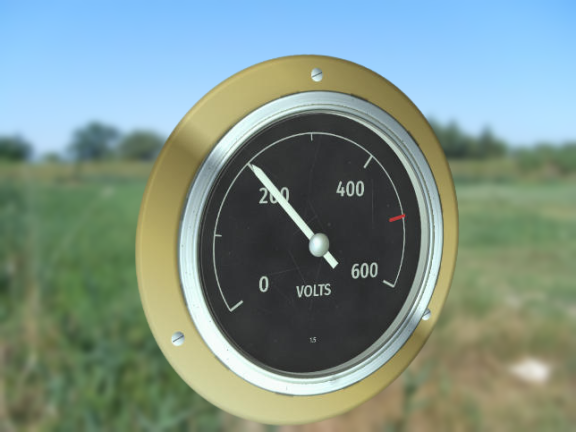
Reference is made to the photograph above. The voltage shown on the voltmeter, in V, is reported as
200 V
